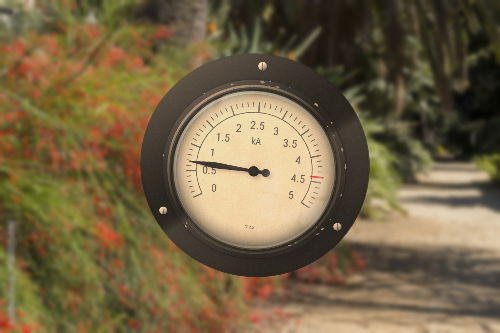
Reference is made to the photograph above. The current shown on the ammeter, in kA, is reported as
0.7 kA
